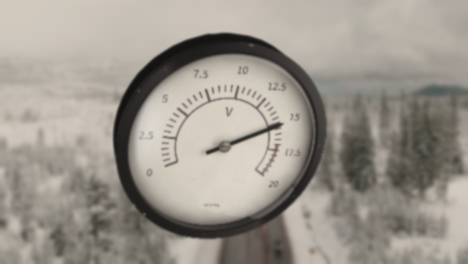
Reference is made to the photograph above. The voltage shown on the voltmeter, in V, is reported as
15 V
